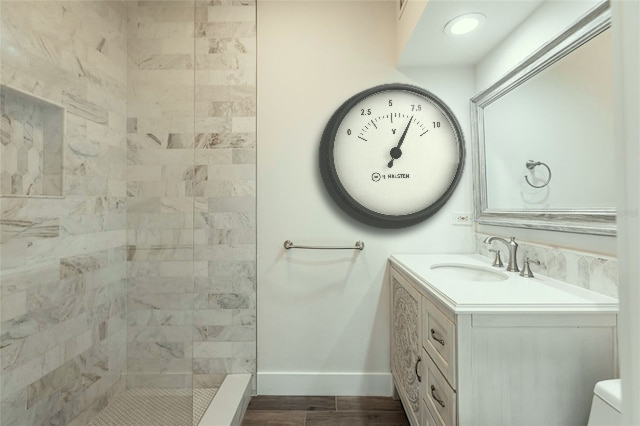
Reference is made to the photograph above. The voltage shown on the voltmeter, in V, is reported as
7.5 V
